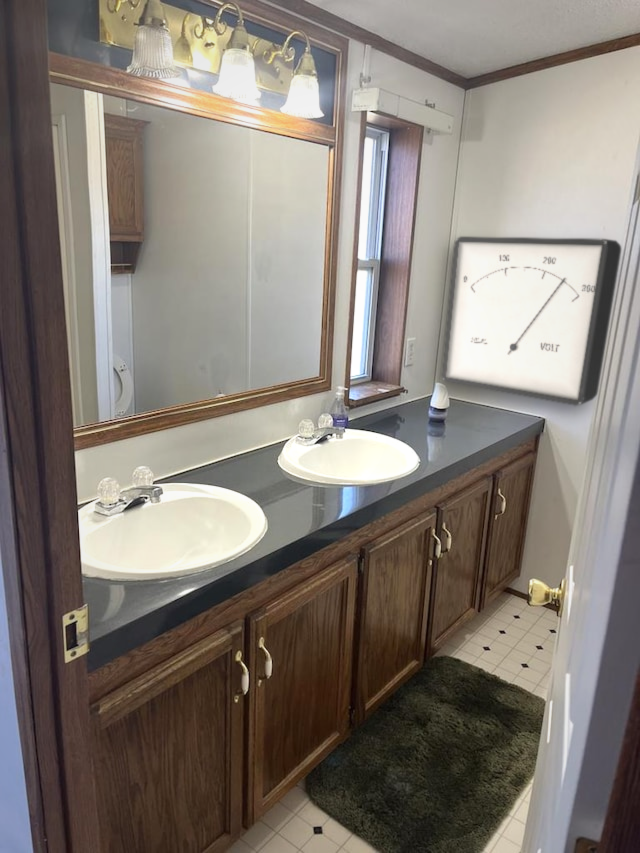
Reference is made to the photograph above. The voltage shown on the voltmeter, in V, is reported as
250 V
